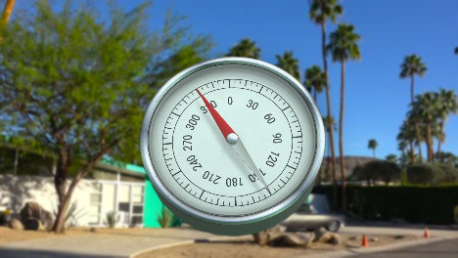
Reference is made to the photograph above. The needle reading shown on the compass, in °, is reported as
330 °
